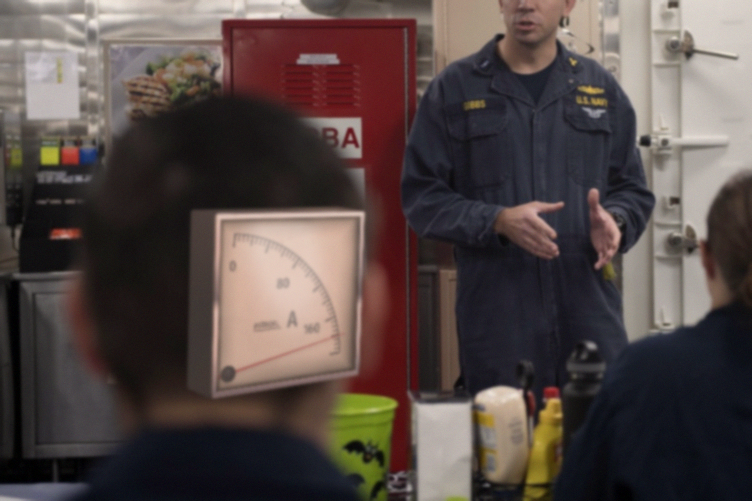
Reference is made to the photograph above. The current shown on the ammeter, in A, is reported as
180 A
